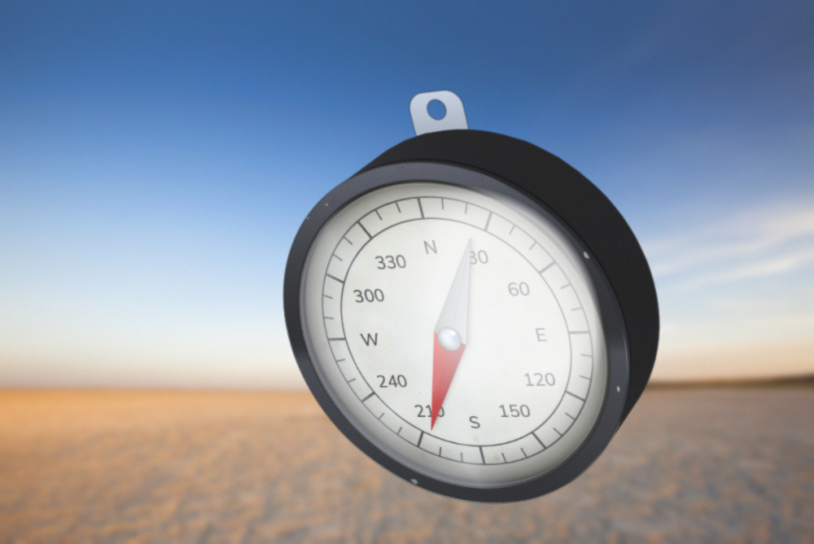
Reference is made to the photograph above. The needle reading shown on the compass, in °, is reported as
205 °
